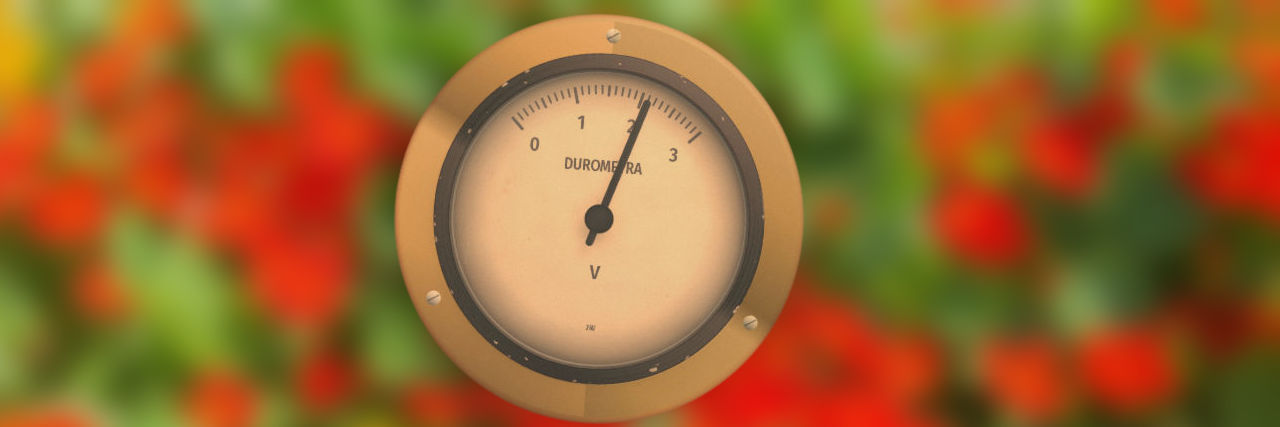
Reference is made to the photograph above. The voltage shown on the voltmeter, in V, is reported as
2.1 V
